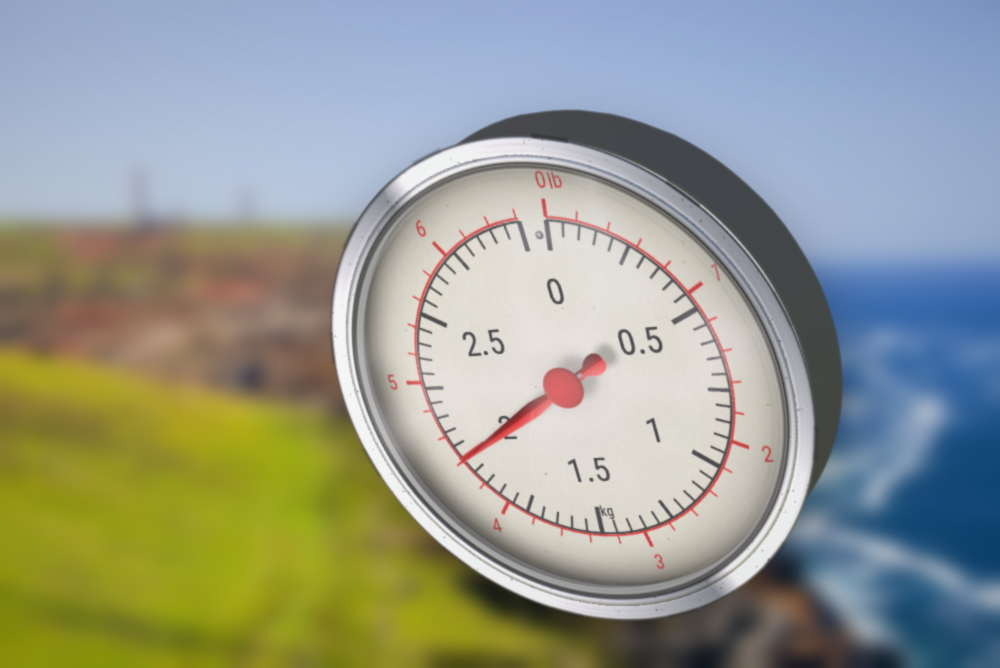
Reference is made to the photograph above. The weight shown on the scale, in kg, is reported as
2 kg
